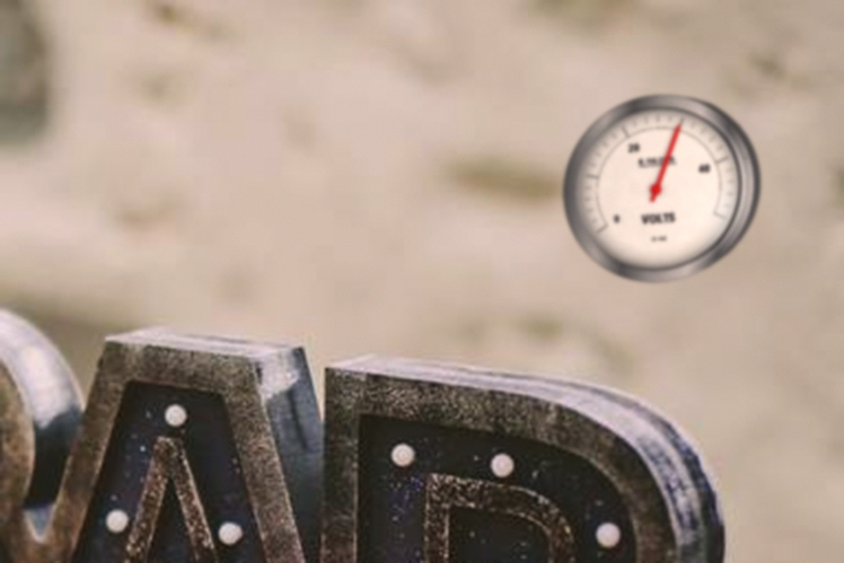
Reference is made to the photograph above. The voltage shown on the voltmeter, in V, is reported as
30 V
